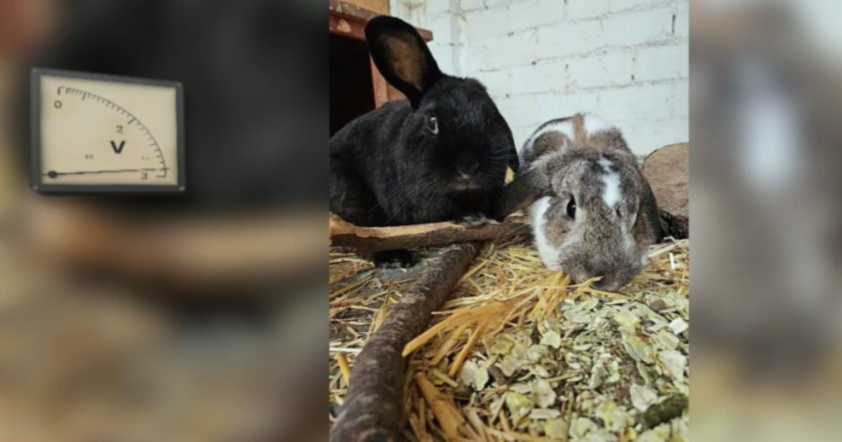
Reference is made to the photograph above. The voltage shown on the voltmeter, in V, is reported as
2.9 V
